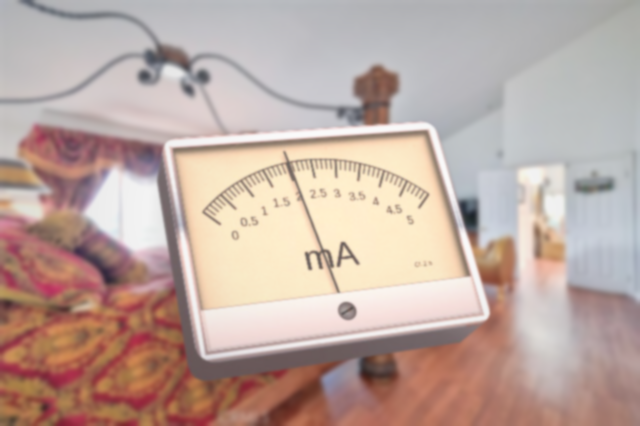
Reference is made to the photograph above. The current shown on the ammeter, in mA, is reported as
2 mA
